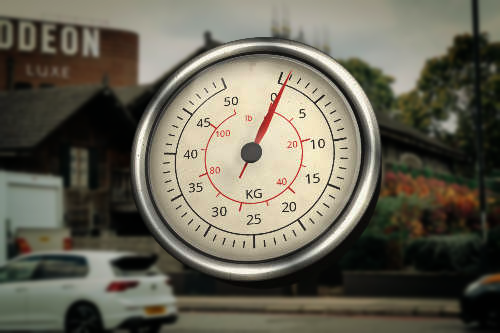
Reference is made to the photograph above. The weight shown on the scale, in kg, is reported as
1 kg
